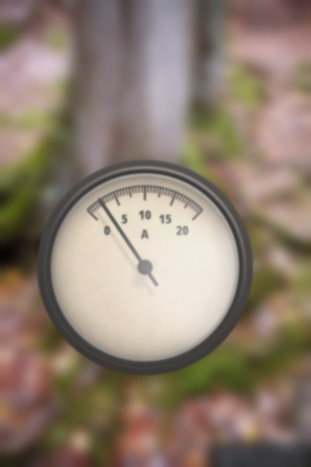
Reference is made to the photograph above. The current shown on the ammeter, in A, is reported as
2.5 A
